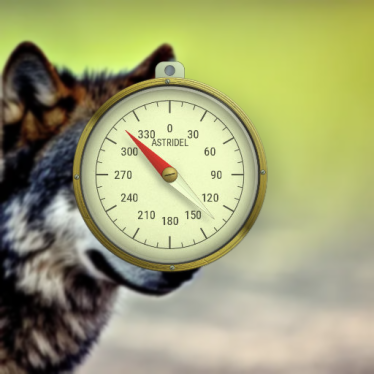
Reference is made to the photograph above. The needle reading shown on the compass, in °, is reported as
315 °
